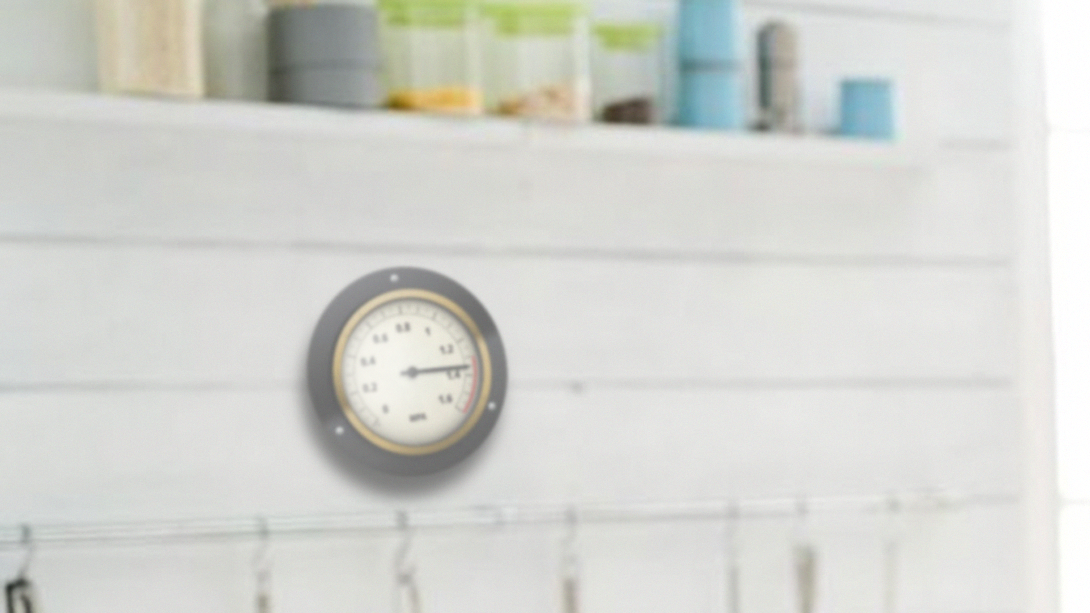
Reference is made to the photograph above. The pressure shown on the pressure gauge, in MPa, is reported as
1.35 MPa
